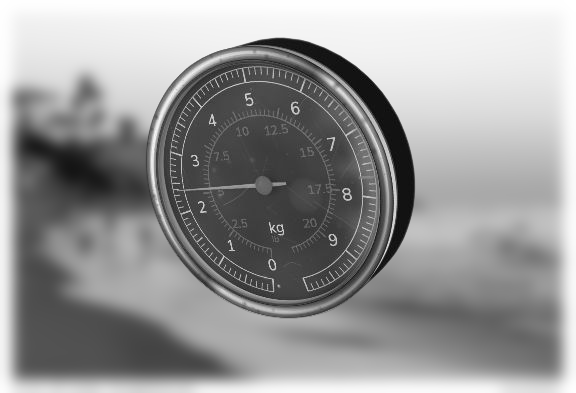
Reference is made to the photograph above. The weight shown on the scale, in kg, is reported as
2.4 kg
